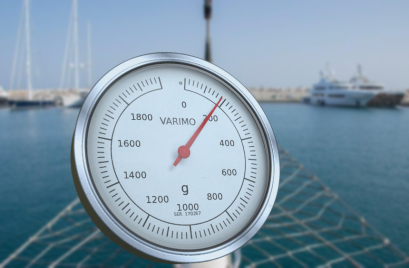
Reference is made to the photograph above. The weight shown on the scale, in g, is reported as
180 g
